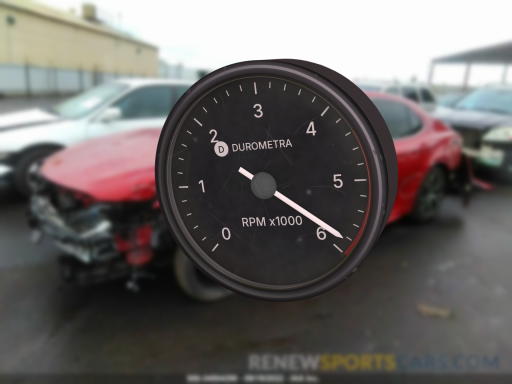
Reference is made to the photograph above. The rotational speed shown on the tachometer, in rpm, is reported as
5800 rpm
